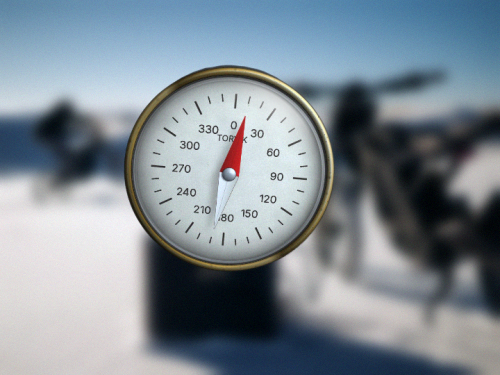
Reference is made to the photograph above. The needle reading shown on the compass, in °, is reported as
10 °
